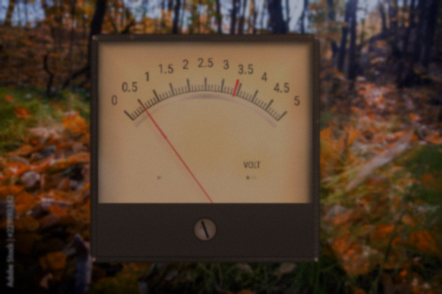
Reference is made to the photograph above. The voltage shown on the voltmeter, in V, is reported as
0.5 V
